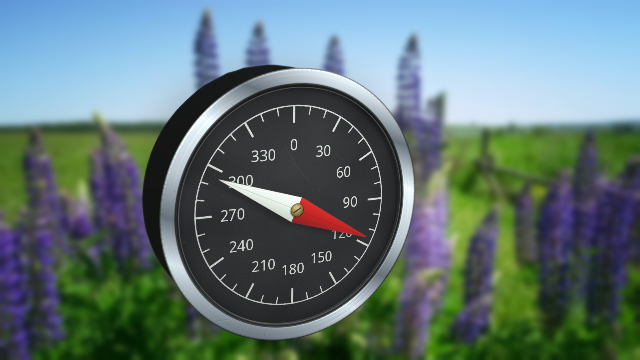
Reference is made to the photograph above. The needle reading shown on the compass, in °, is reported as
115 °
